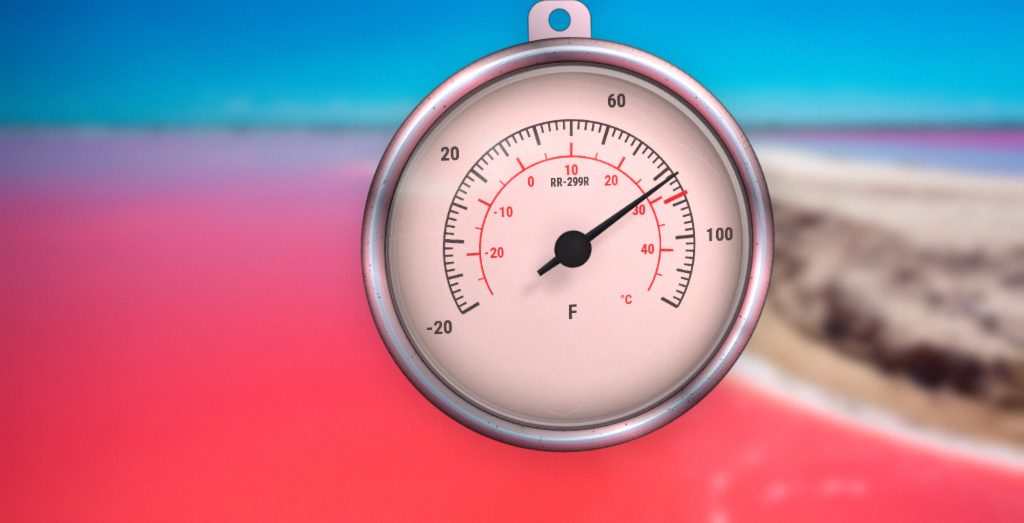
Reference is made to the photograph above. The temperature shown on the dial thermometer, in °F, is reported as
82 °F
